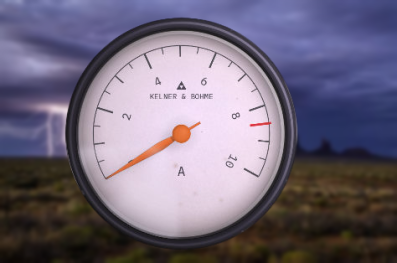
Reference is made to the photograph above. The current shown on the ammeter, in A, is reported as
0 A
